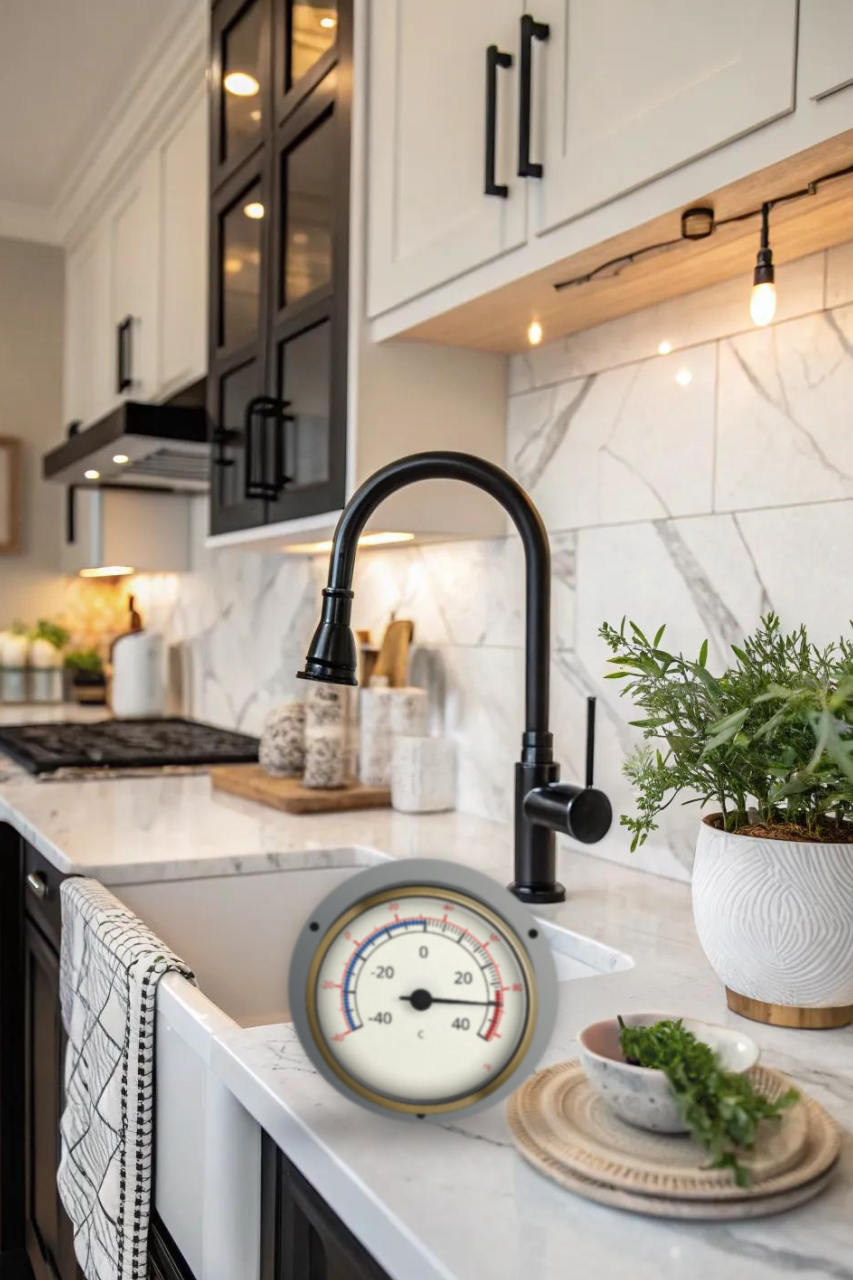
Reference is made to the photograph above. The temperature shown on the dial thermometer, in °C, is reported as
30 °C
